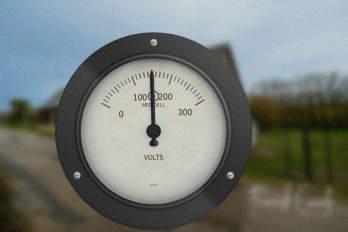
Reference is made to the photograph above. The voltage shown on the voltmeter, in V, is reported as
150 V
